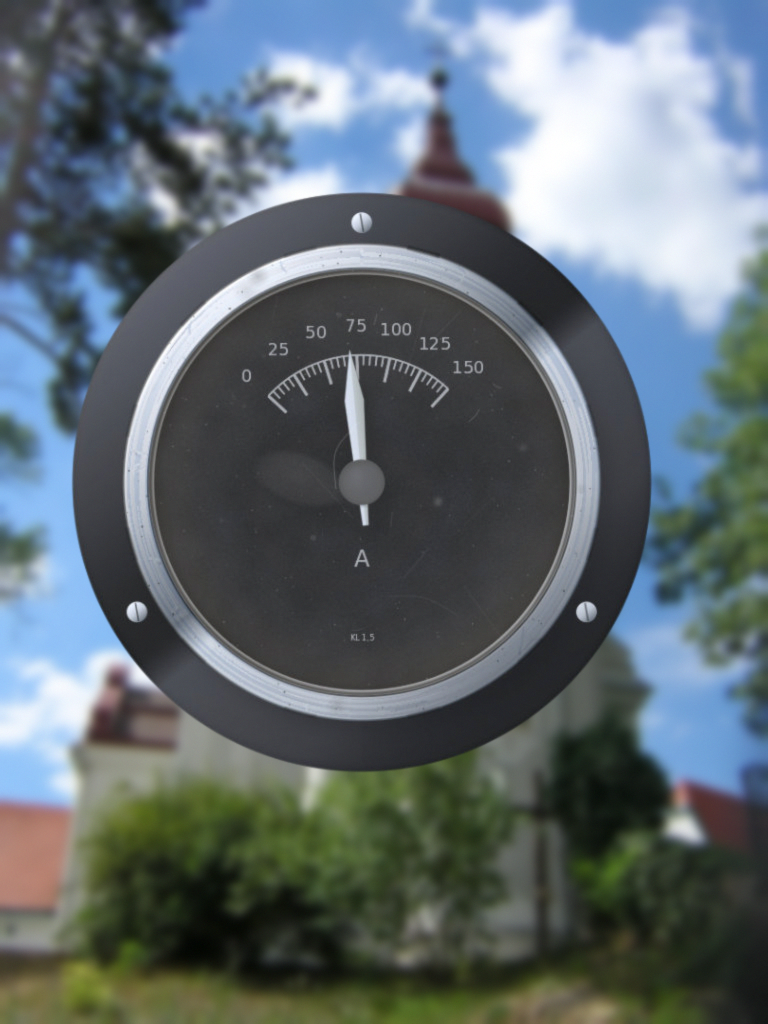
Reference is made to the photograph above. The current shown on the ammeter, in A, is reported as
70 A
